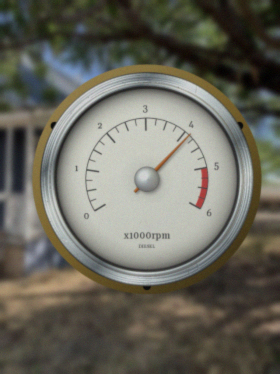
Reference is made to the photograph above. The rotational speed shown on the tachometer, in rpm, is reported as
4125 rpm
